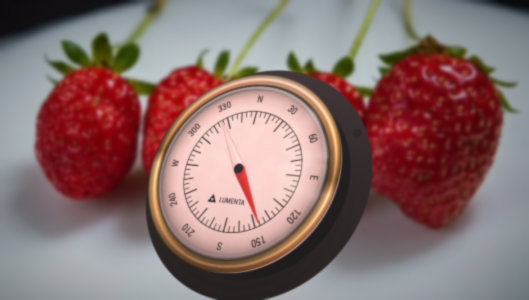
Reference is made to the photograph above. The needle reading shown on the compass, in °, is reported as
145 °
